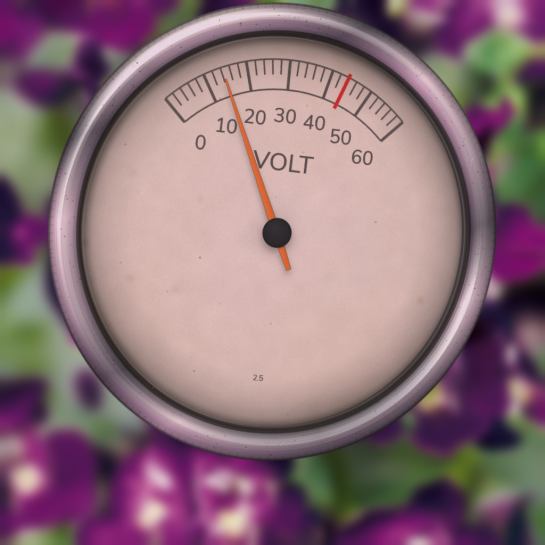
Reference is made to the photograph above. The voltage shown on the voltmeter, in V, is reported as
14 V
